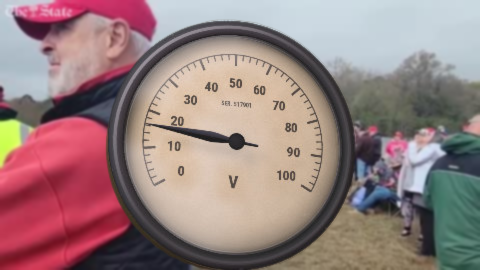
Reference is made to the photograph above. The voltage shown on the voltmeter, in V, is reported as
16 V
